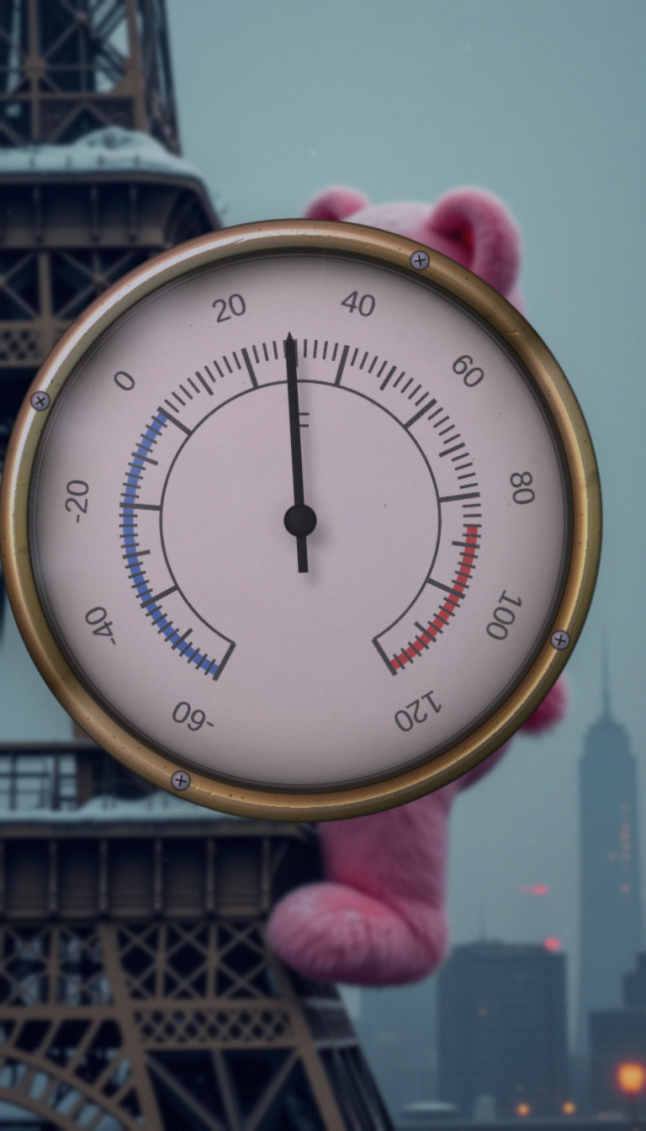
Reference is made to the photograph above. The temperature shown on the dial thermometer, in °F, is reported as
29 °F
